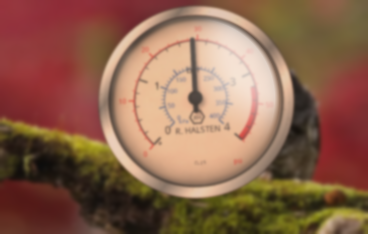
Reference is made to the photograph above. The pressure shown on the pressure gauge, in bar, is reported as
2 bar
